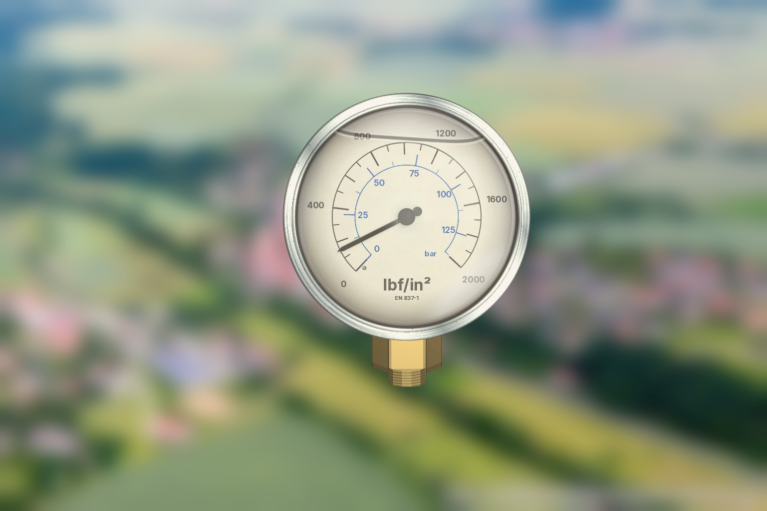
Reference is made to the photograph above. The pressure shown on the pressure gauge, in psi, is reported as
150 psi
